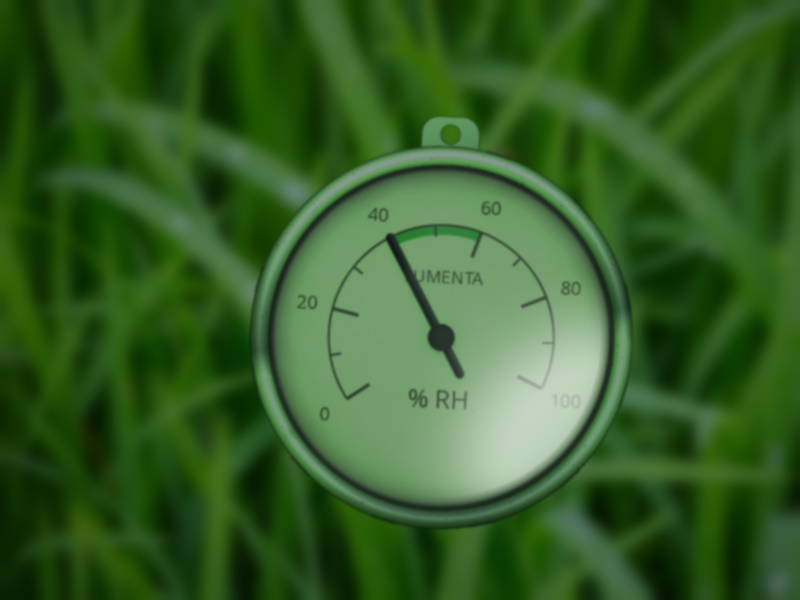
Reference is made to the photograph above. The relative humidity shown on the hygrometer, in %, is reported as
40 %
